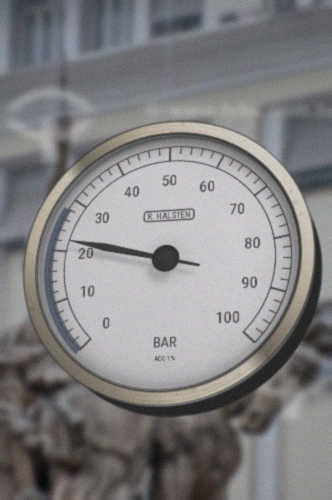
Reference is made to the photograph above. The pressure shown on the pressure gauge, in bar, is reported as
22 bar
